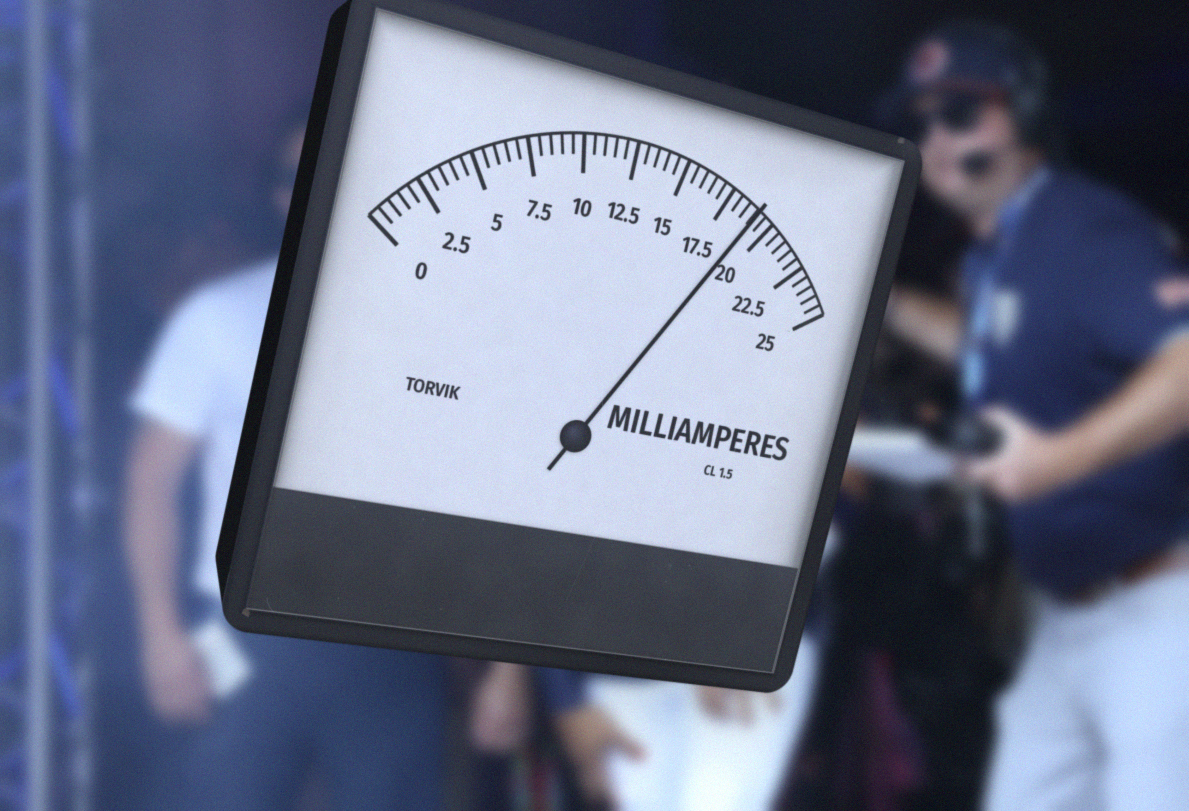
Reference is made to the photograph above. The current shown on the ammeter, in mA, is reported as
19 mA
